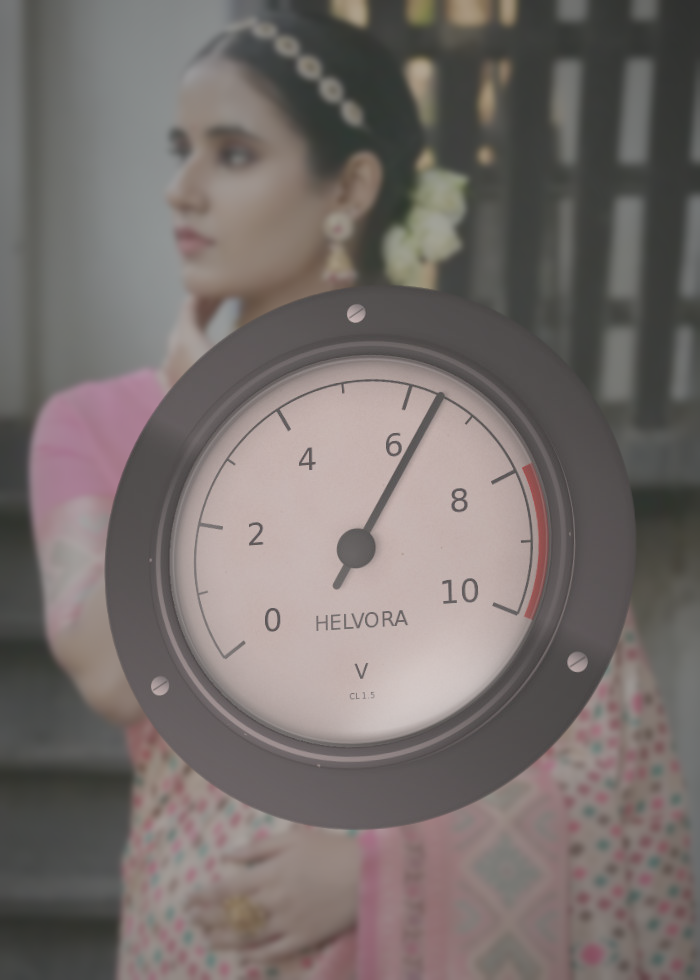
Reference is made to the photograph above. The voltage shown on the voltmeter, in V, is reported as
6.5 V
